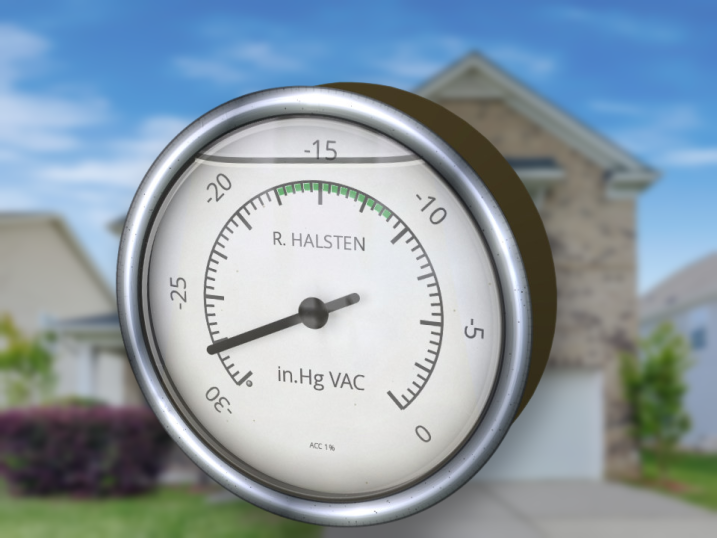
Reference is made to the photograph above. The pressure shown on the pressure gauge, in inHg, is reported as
-27.75 inHg
